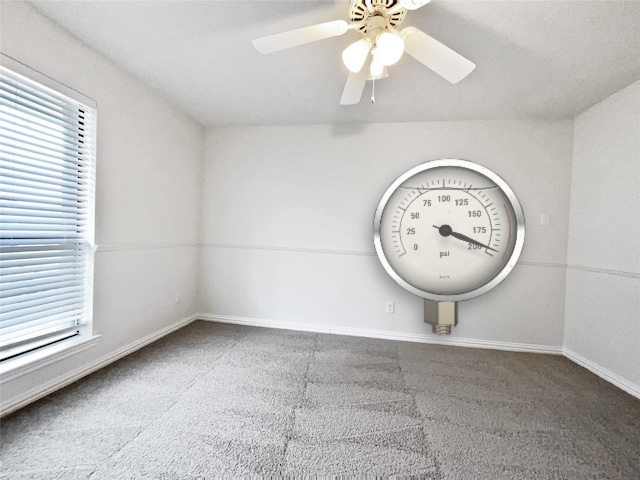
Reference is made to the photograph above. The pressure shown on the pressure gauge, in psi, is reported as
195 psi
